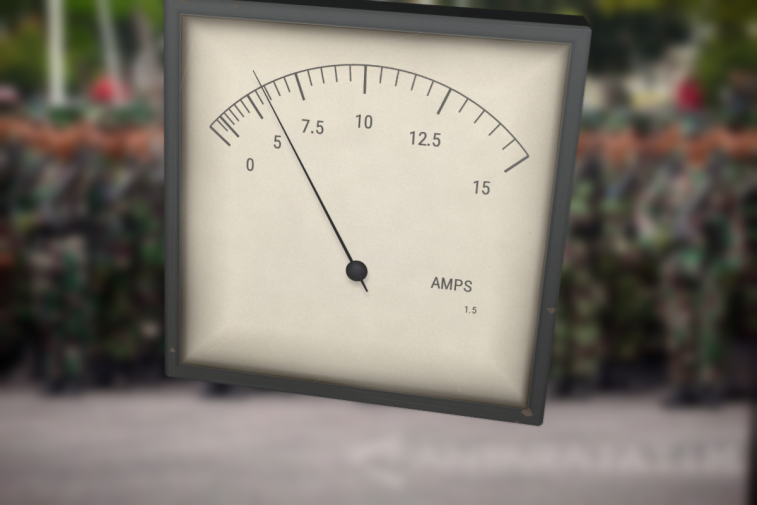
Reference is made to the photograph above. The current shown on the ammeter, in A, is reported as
6 A
